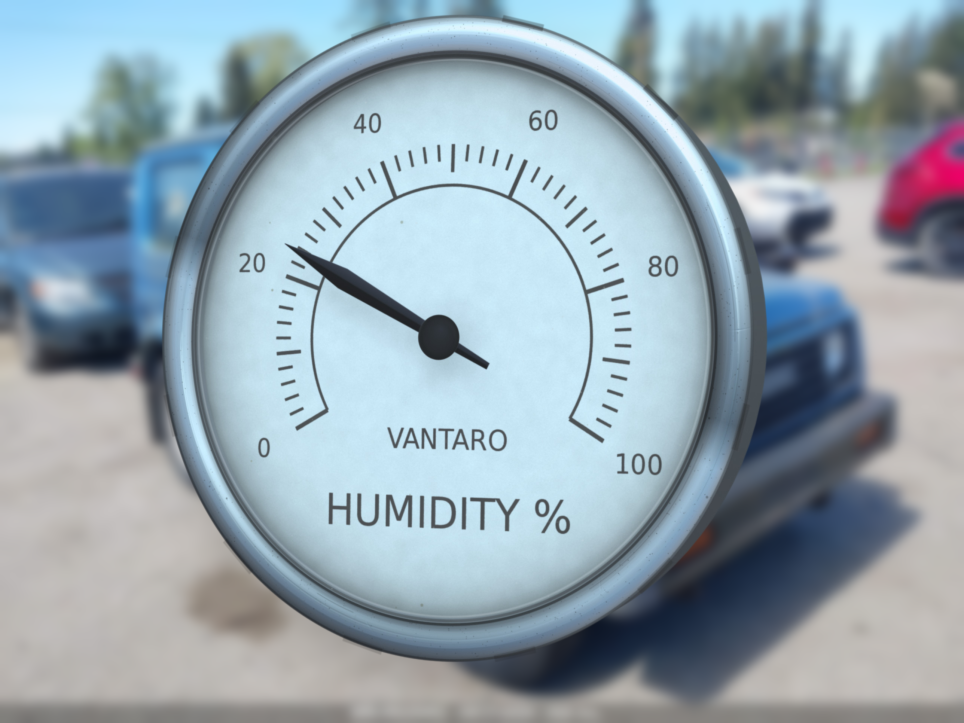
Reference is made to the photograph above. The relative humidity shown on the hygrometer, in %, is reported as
24 %
